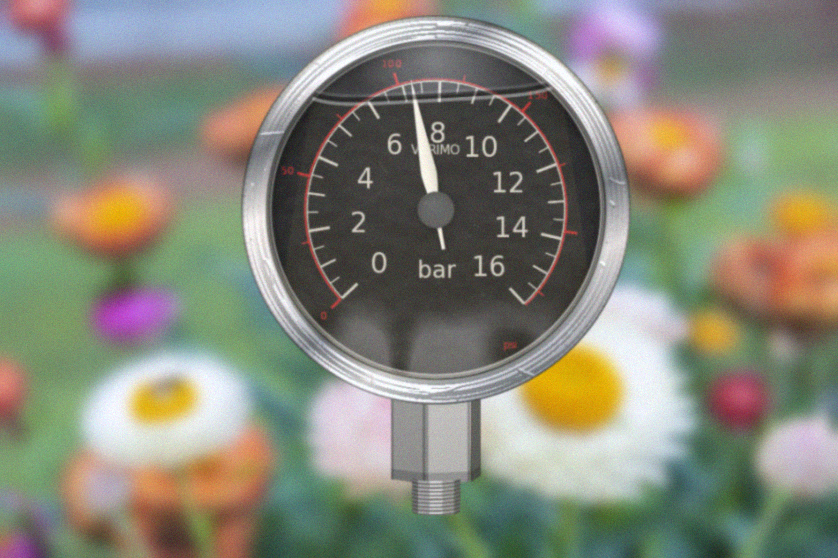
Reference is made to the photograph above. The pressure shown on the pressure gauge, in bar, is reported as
7.25 bar
